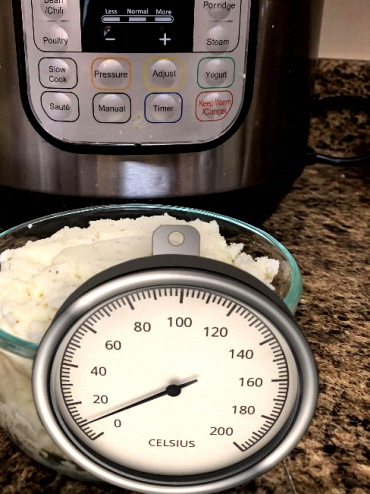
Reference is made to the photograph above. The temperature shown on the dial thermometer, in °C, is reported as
10 °C
